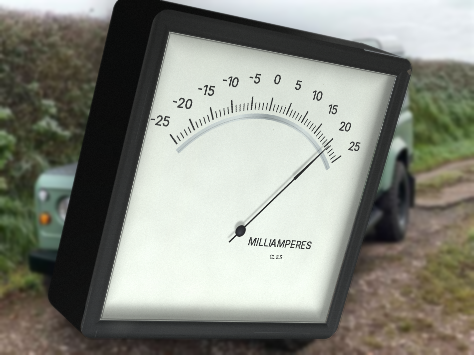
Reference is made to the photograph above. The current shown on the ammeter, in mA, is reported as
20 mA
